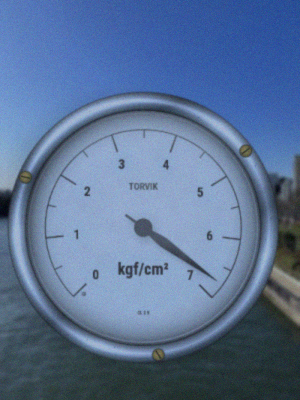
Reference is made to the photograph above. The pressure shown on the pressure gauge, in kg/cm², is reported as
6.75 kg/cm²
